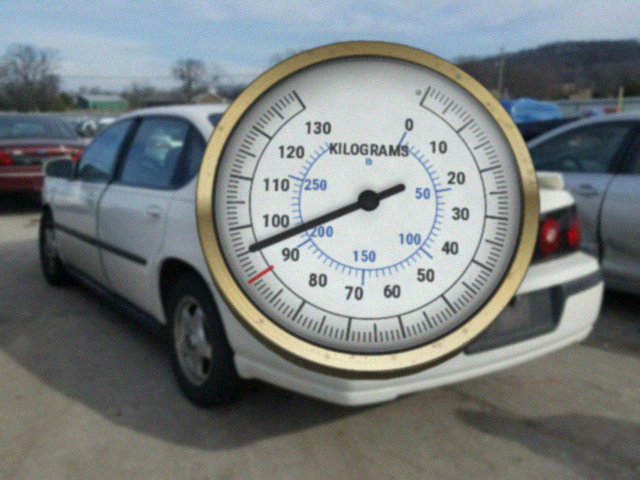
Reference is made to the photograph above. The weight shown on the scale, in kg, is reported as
95 kg
